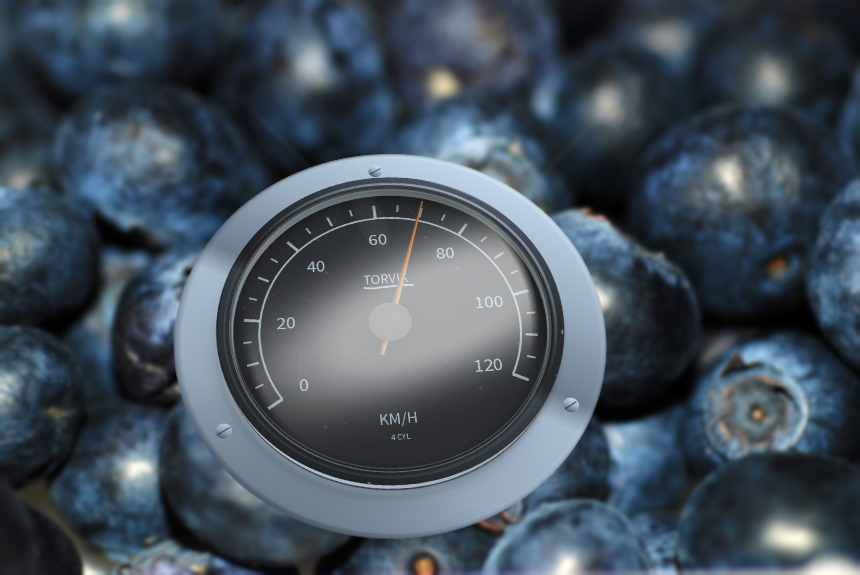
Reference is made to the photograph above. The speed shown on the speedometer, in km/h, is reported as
70 km/h
